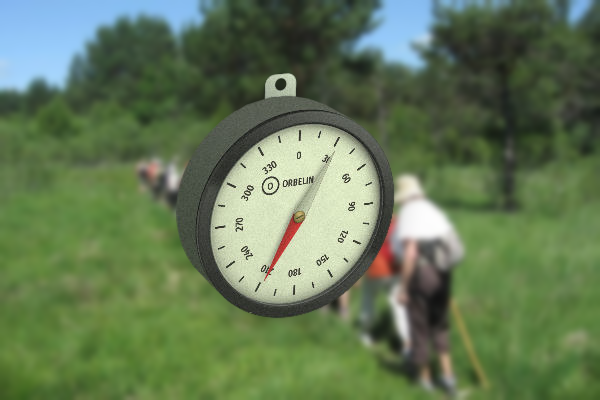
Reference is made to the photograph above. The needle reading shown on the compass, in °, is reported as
210 °
